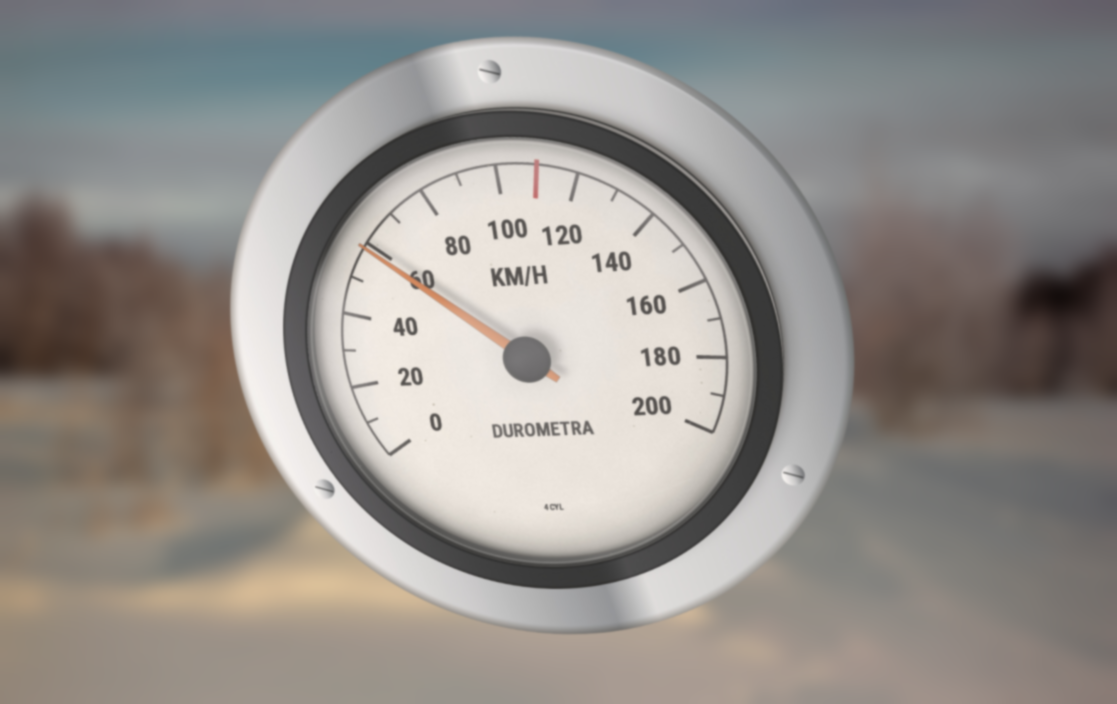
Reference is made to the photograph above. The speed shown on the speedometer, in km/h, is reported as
60 km/h
